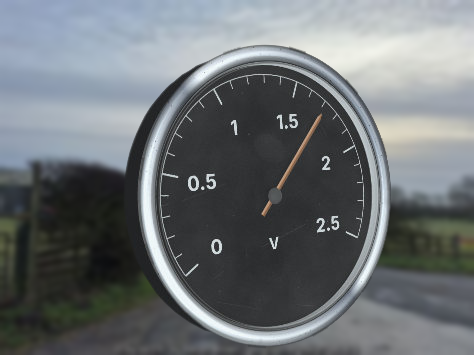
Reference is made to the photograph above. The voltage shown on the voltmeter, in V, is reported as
1.7 V
